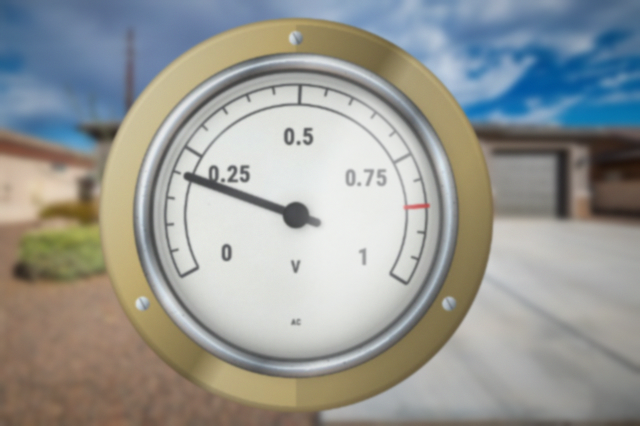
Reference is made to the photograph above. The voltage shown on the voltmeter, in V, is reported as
0.2 V
